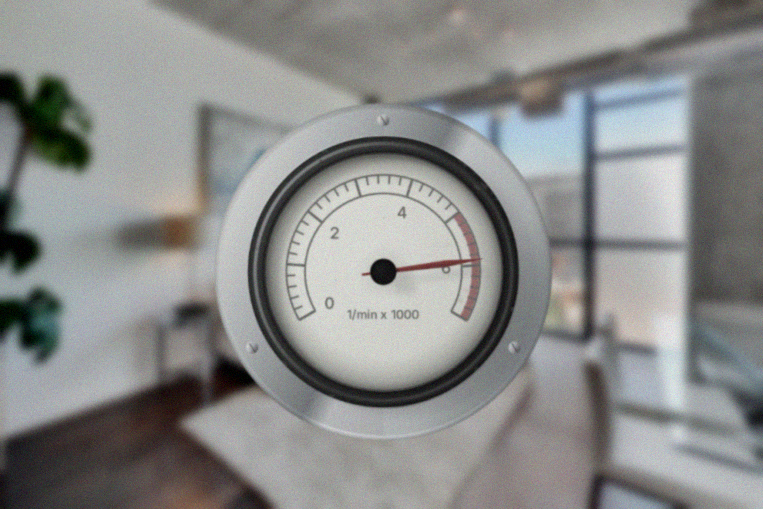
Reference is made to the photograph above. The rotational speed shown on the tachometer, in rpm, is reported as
5900 rpm
